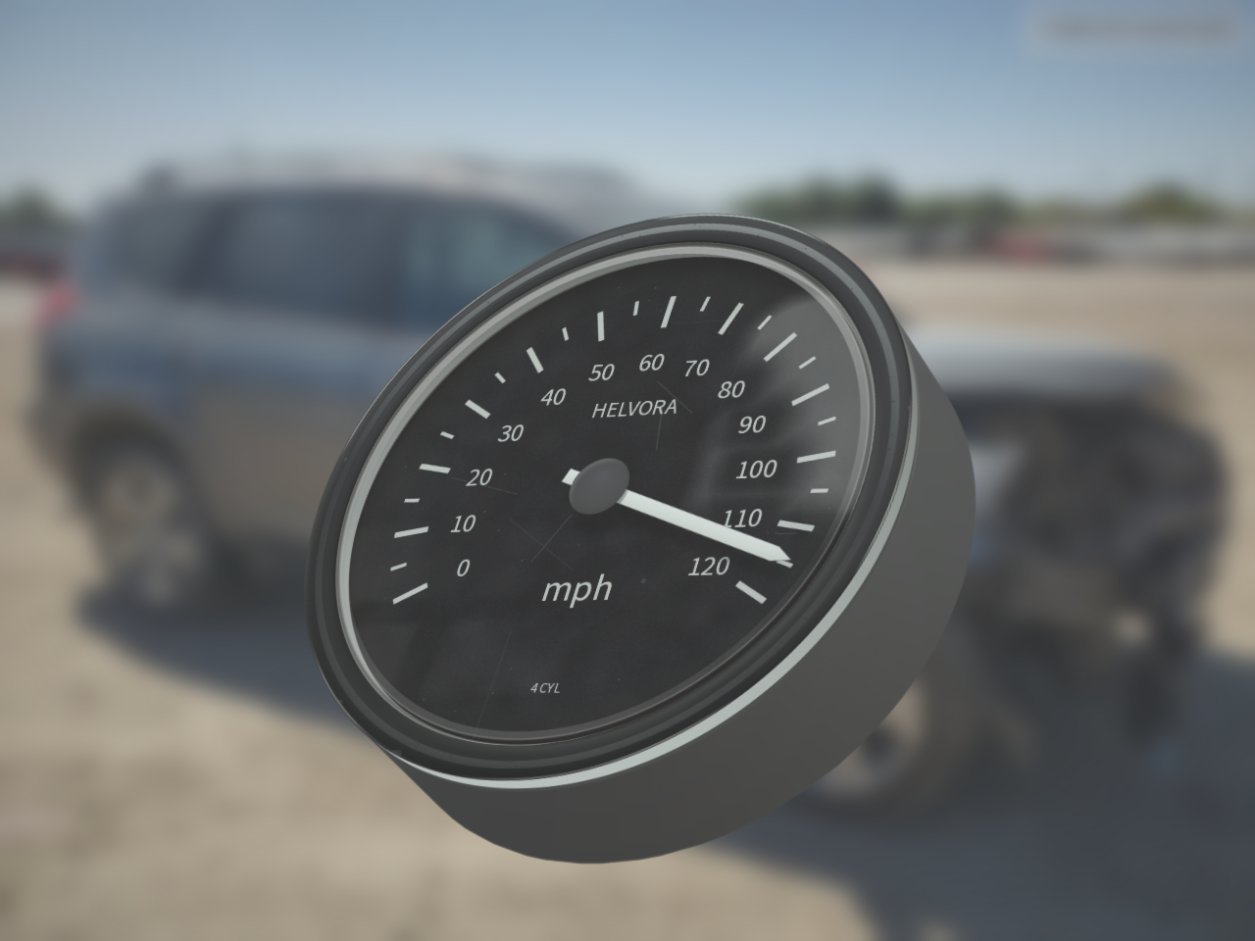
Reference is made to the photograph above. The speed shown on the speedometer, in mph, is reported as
115 mph
